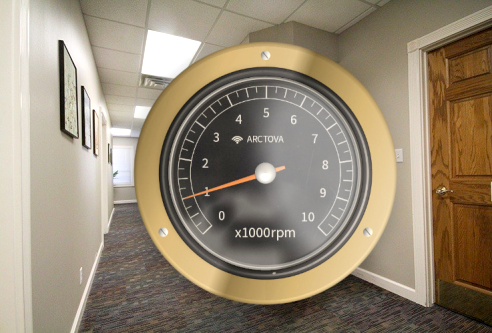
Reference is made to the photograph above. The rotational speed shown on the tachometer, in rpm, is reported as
1000 rpm
